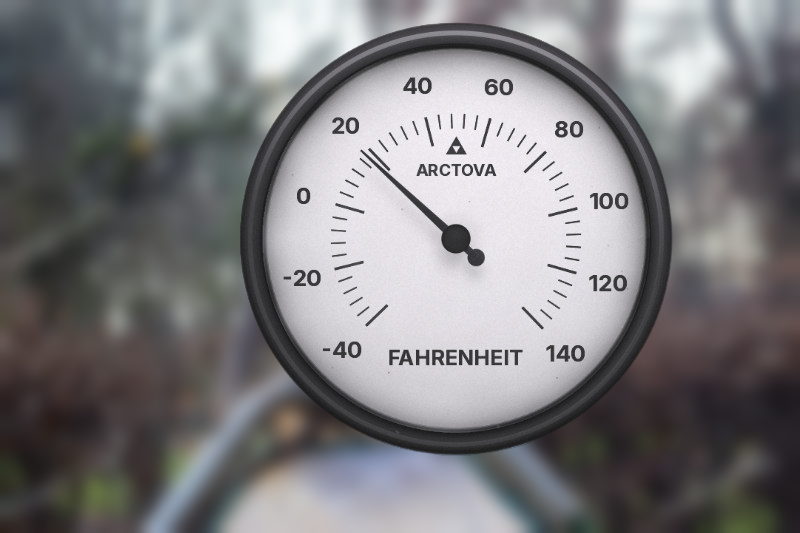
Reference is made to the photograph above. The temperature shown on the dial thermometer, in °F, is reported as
18 °F
